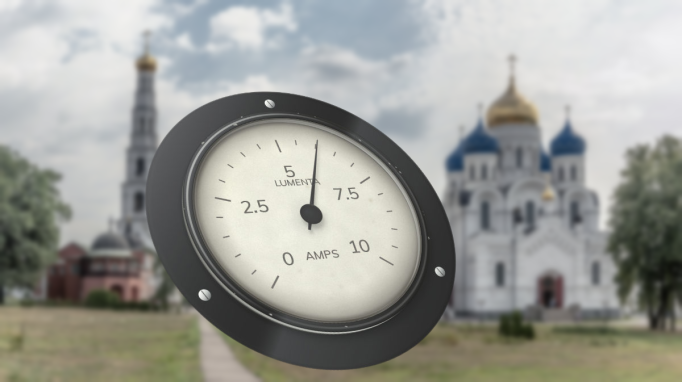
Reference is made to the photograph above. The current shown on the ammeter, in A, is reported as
6 A
